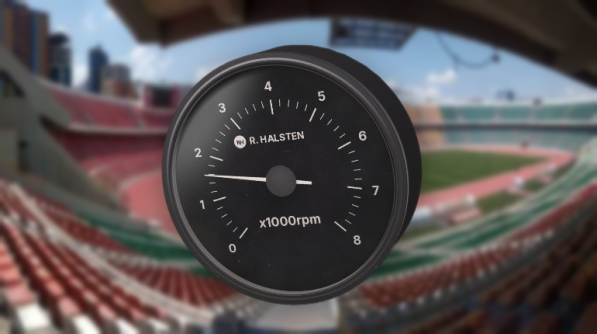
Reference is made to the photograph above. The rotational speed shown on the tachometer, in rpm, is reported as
1600 rpm
